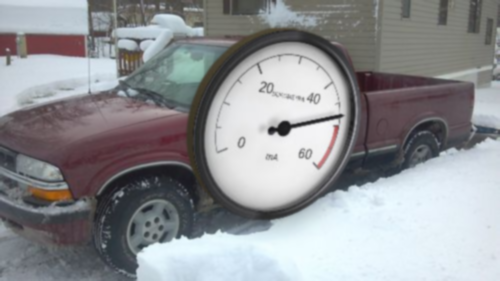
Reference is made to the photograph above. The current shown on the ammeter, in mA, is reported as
47.5 mA
